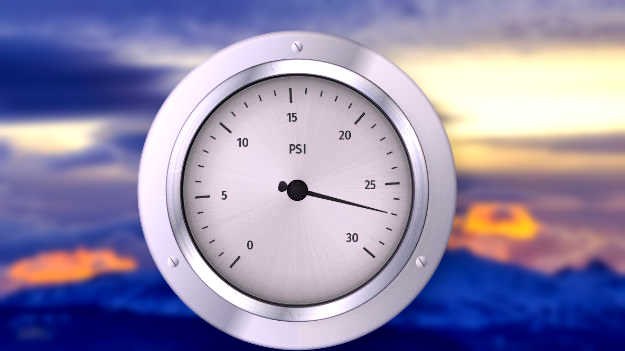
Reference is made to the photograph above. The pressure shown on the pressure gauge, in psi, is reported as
27 psi
